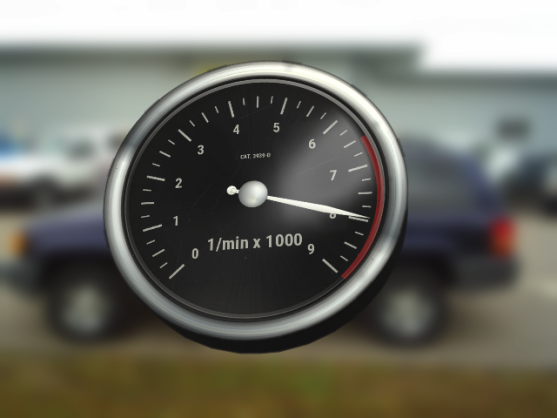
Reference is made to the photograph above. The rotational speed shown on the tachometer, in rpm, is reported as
8000 rpm
